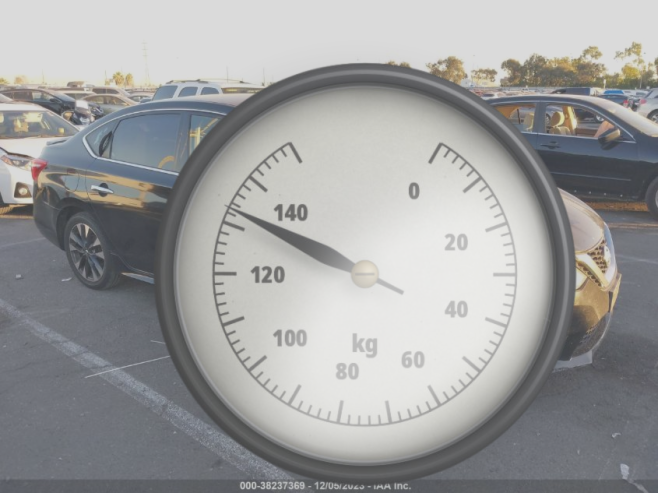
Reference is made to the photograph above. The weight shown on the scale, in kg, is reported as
133 kg
